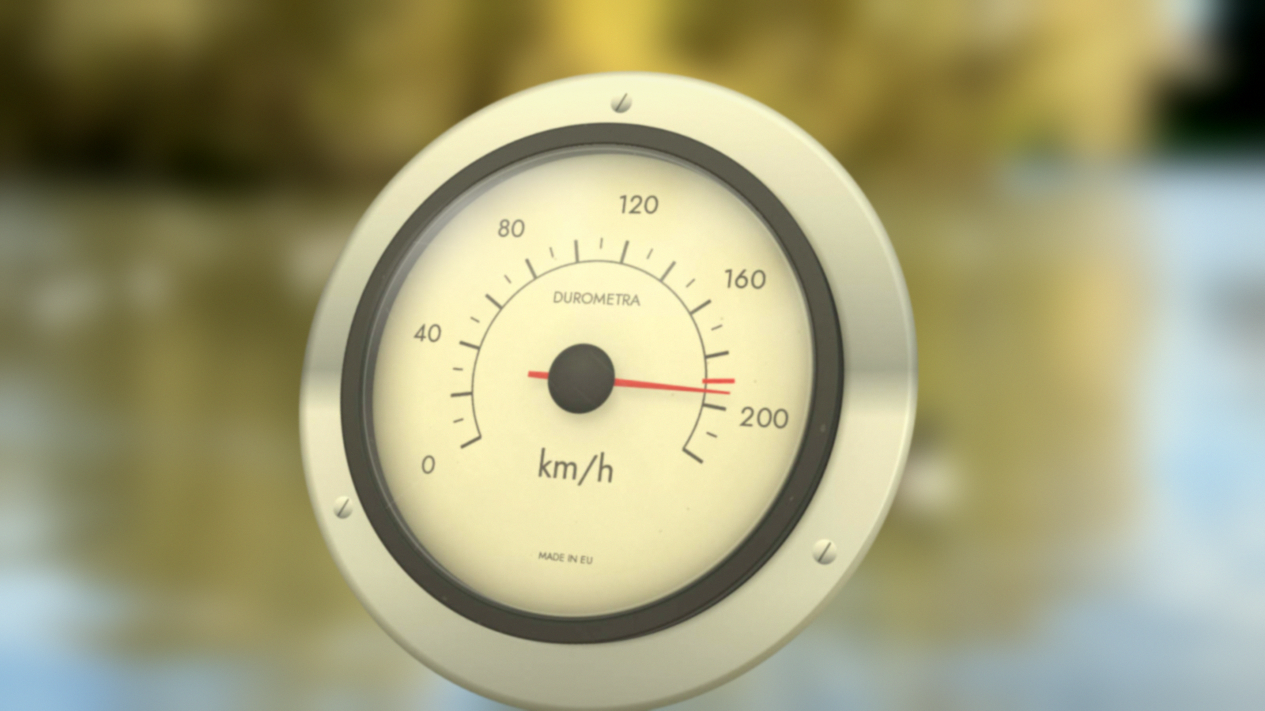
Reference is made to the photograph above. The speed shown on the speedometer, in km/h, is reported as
195 km/h
